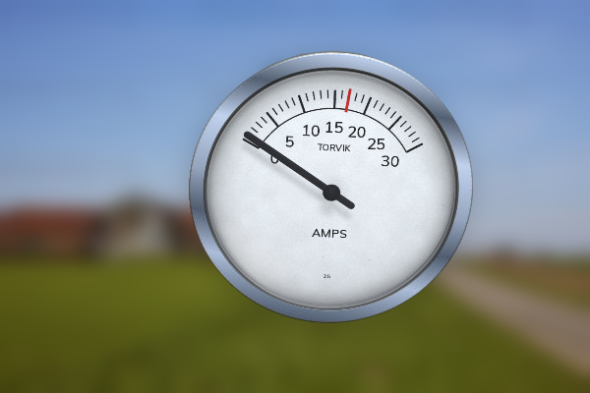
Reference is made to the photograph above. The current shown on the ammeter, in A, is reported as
1 A
